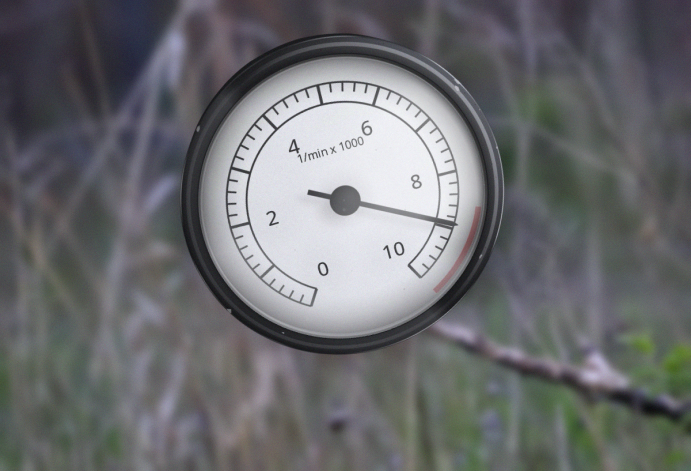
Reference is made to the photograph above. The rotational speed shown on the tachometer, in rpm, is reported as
8900 rpm
